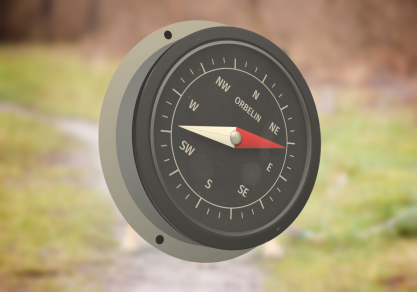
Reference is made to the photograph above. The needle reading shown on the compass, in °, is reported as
65 °
